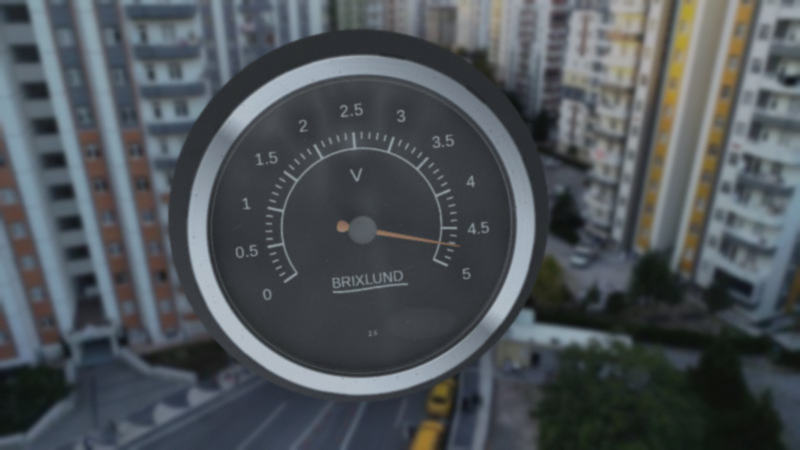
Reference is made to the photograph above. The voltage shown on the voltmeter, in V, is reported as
4.7 V
